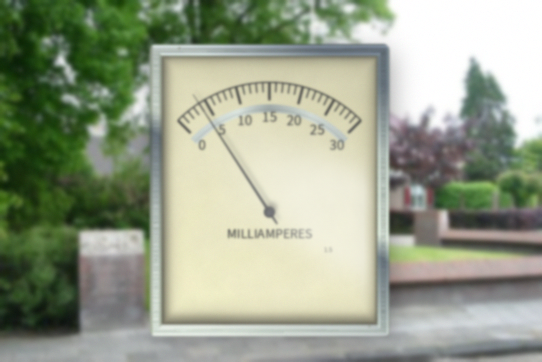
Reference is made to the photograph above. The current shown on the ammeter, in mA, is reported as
4 mA
